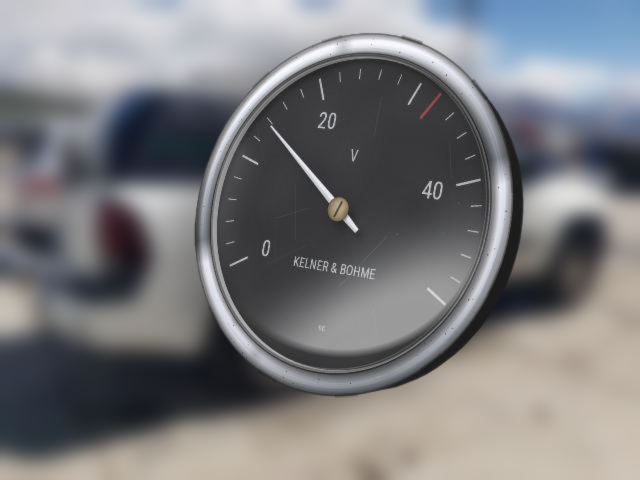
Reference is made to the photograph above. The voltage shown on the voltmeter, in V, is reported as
14 V
